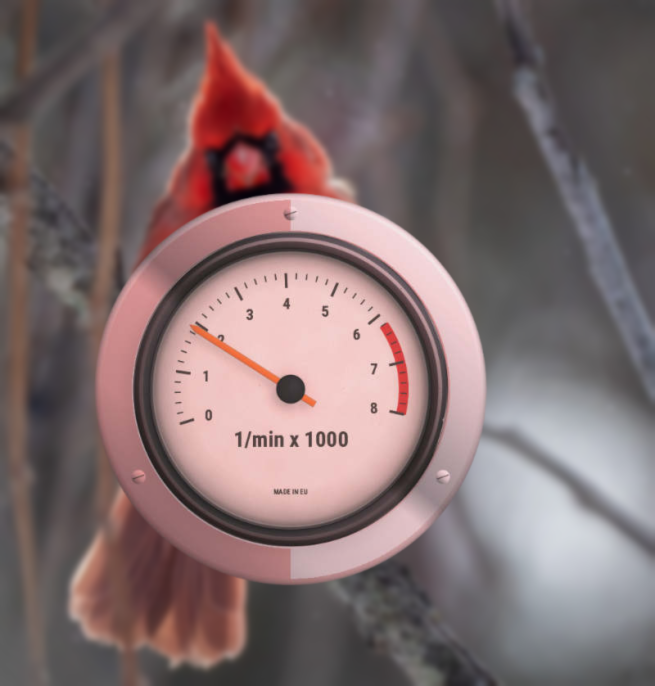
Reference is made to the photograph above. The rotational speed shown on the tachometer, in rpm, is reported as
1900 rpm
